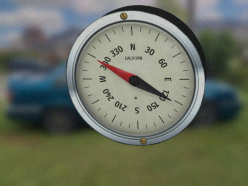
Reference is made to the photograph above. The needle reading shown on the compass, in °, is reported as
300 °
